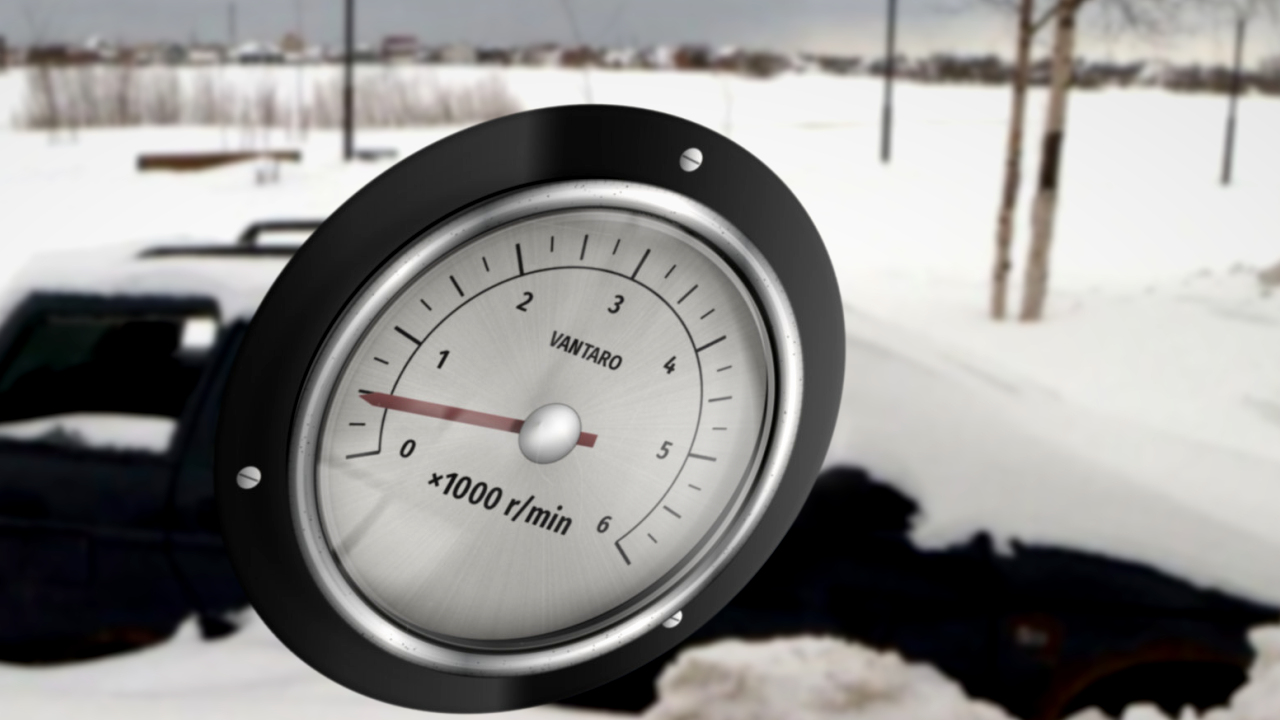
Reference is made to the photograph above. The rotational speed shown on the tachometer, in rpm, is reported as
500 rpm
